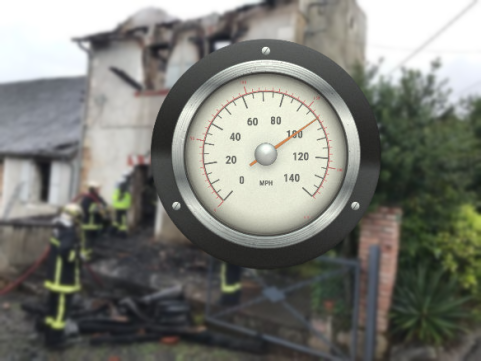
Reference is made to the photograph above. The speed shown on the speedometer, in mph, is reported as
100 mph
